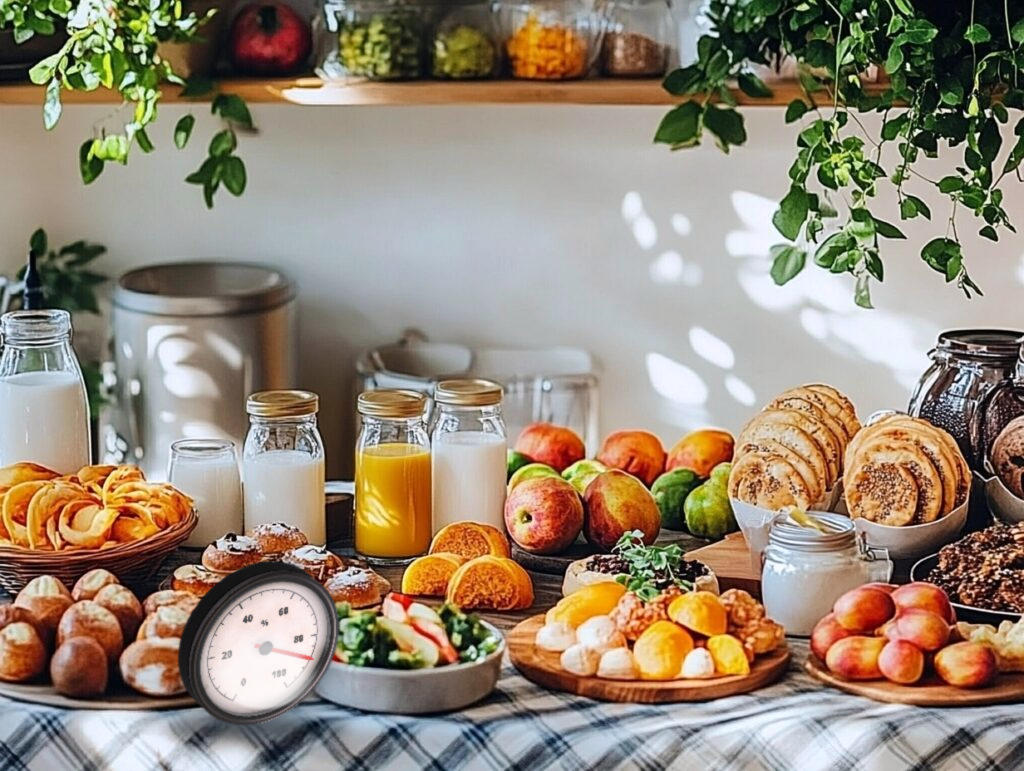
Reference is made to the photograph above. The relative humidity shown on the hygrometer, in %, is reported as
88 %
